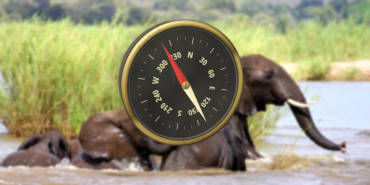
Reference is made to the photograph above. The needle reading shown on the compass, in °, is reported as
320 °
